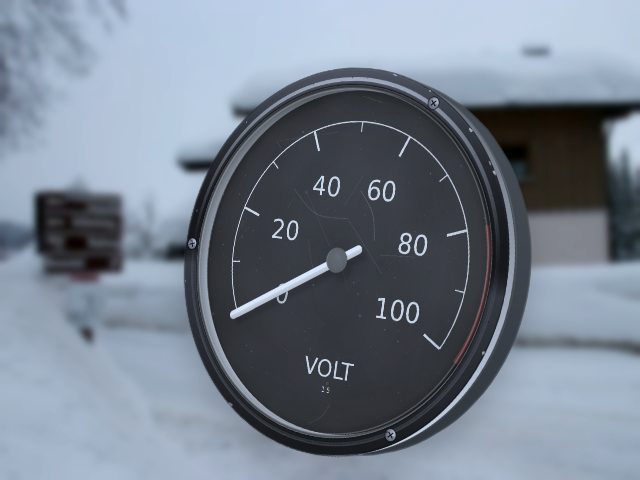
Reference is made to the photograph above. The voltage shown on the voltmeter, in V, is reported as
0 V
